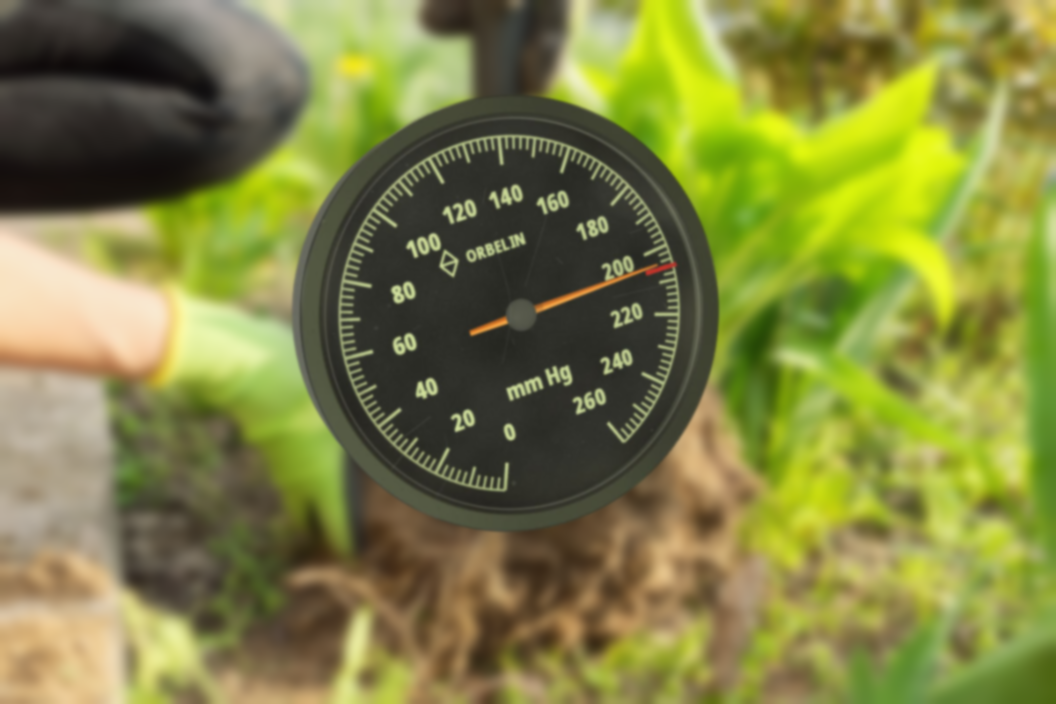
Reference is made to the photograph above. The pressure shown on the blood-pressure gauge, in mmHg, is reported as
204 mmHg
